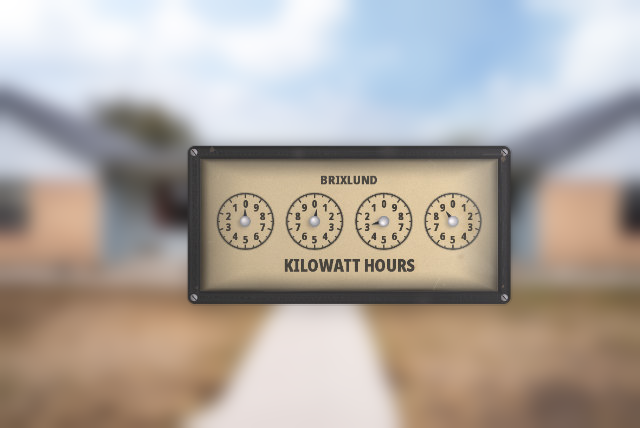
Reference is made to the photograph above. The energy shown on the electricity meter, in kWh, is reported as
29 kWh
